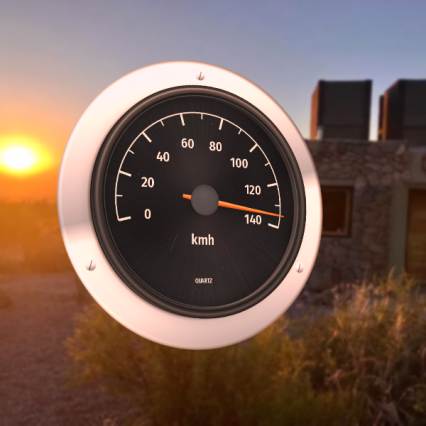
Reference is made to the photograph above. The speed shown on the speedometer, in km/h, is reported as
135 km/h
